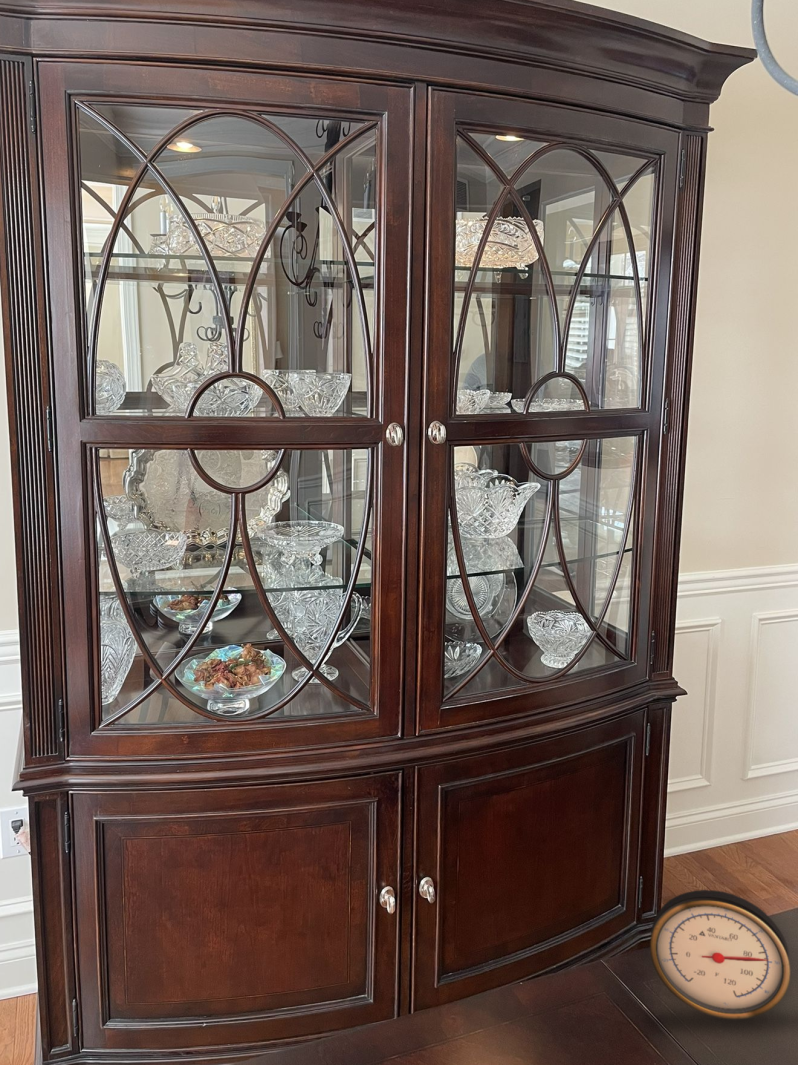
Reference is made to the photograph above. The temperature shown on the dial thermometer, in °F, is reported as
84 °F
